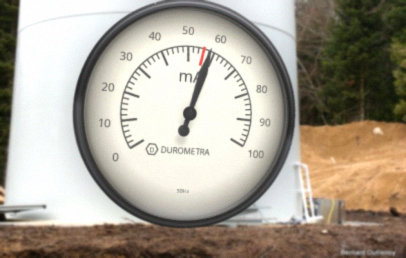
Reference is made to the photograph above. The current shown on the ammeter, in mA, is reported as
58 mA
